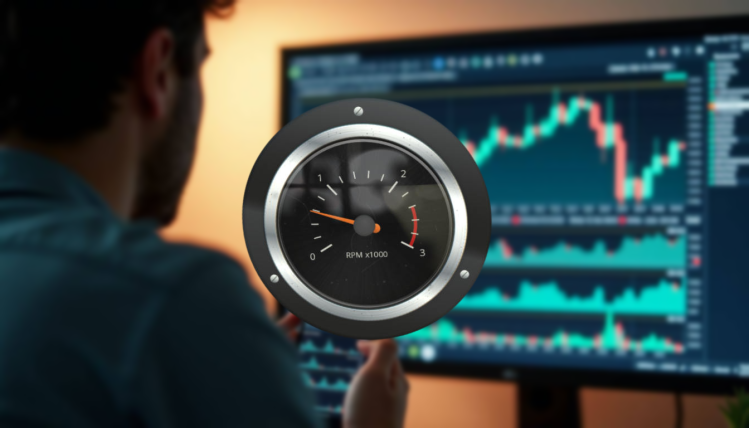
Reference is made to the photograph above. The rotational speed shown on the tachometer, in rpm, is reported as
600 rpm
